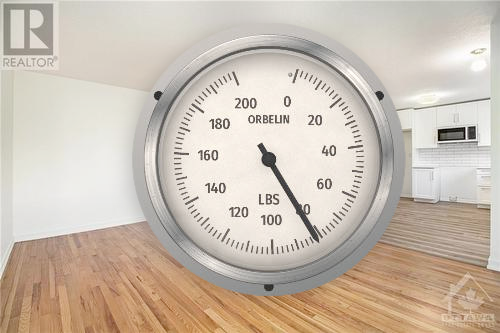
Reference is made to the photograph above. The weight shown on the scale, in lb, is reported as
82 lb
